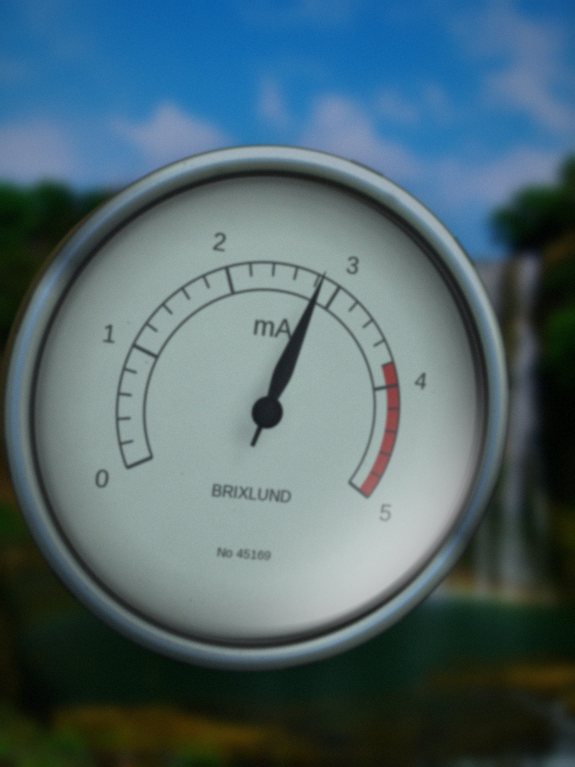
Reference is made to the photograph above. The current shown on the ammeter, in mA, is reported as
2.8 mA
